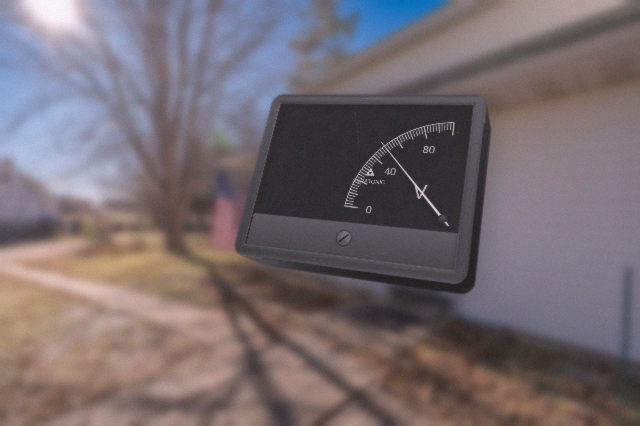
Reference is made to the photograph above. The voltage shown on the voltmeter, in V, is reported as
50 V
